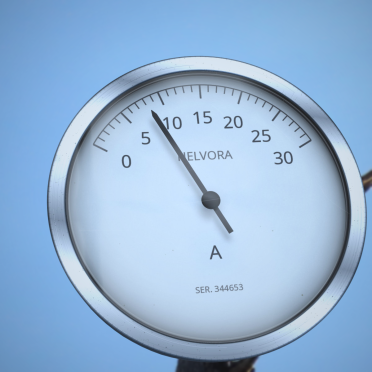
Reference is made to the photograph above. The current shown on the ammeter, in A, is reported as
8 A
